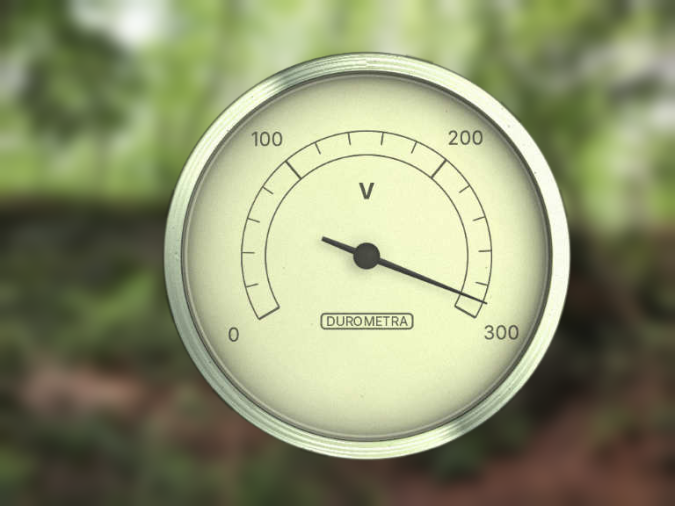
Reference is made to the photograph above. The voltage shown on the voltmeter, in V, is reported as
290 V
